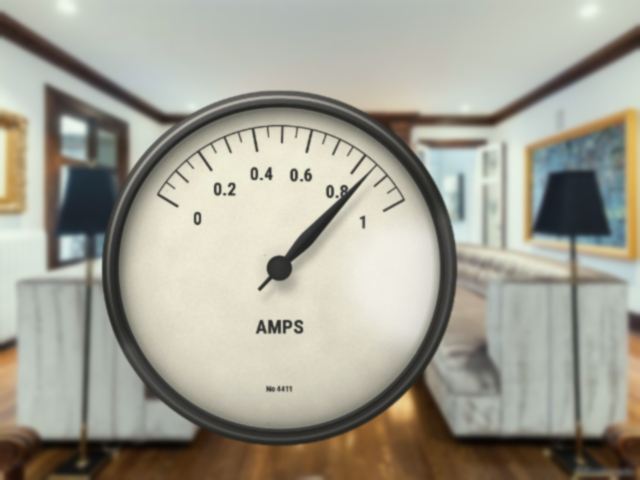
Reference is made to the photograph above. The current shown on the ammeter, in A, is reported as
0.85 A
